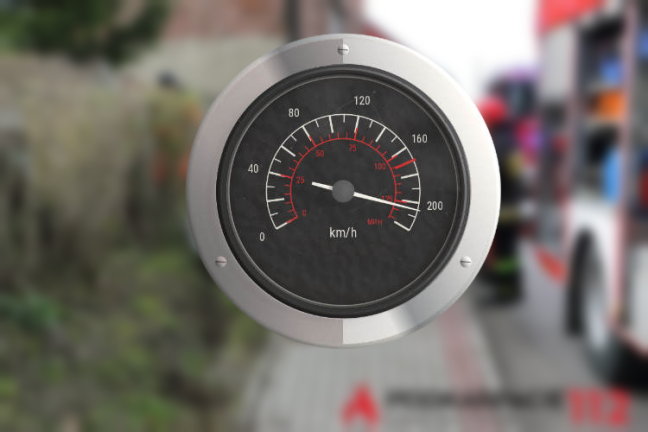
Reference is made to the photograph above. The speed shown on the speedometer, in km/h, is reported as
205 km/h
